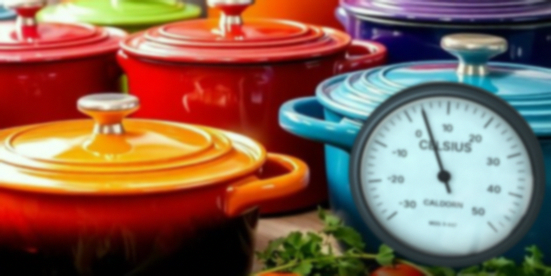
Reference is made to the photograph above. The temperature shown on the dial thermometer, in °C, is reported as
4 °C
